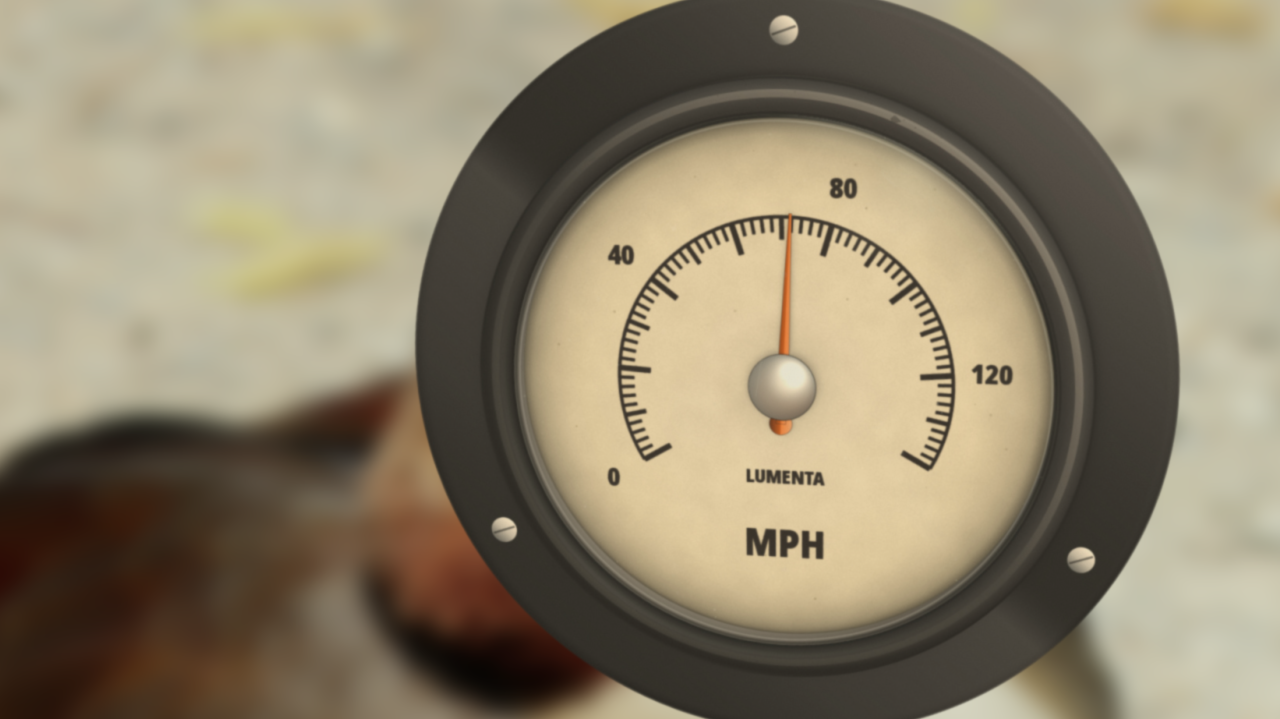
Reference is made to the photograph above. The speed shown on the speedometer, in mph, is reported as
72 mph
